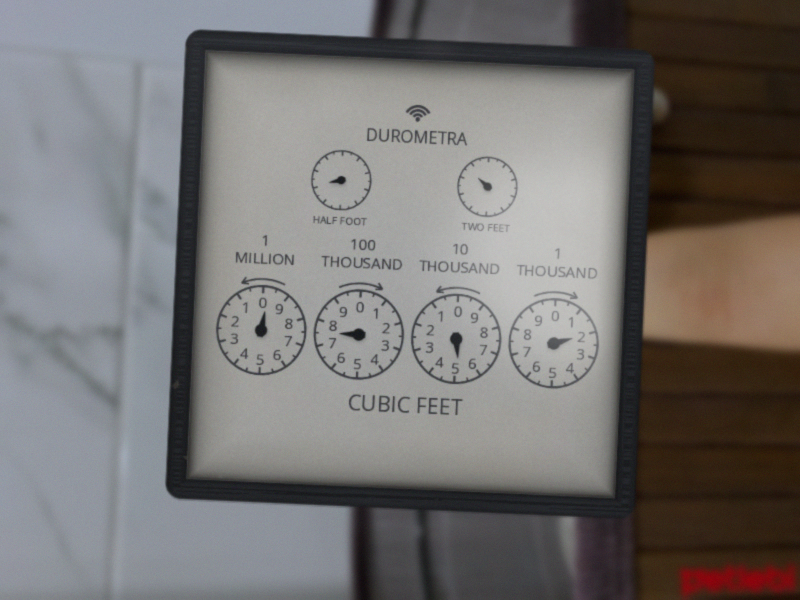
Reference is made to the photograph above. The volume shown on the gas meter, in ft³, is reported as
975200 ft³
